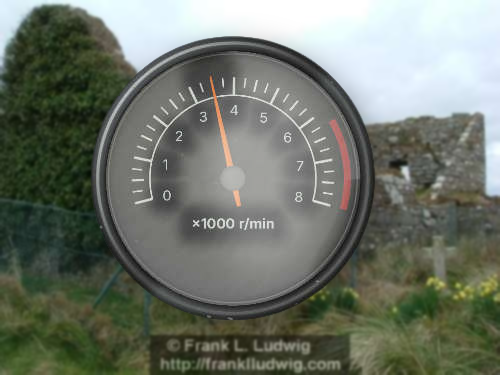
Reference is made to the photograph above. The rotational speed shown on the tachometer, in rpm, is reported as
3500 rpm
